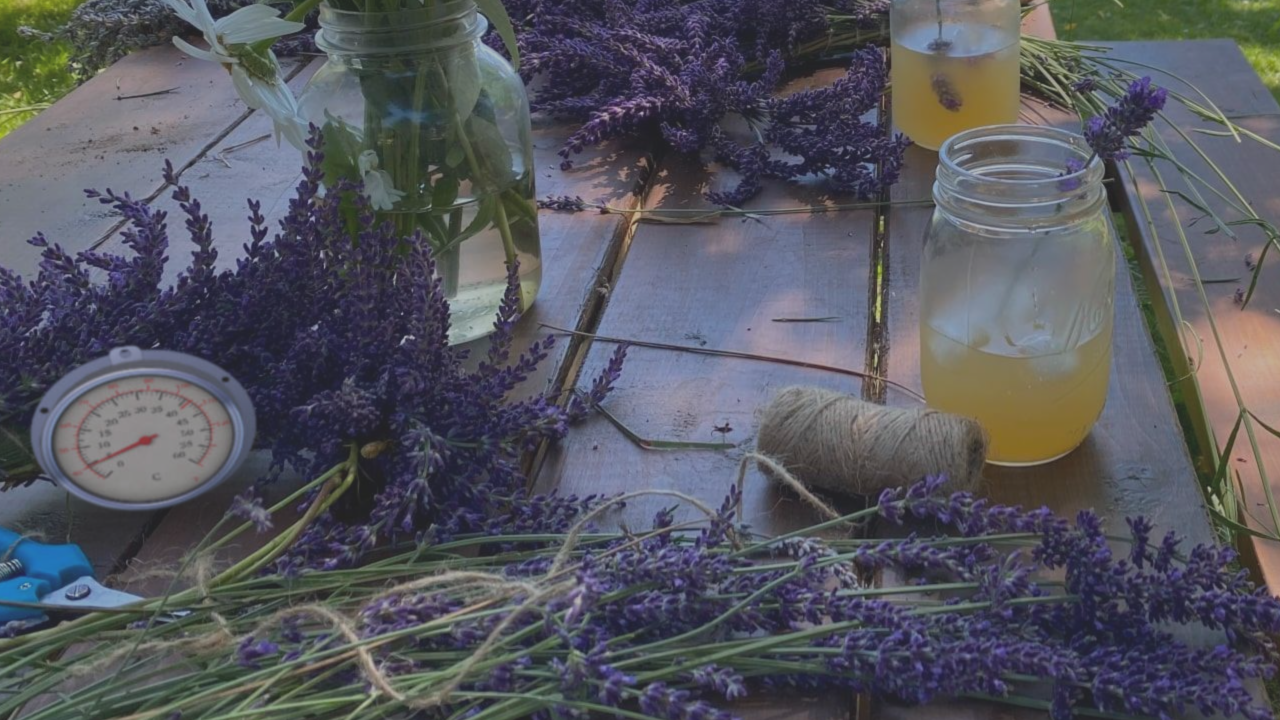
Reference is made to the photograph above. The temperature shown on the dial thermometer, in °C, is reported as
5 °C
